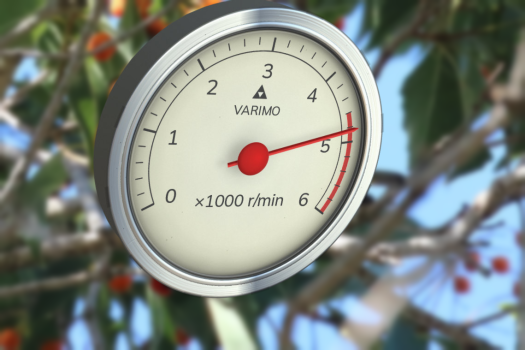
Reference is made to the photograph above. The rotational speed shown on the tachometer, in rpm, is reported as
4800 rpm
